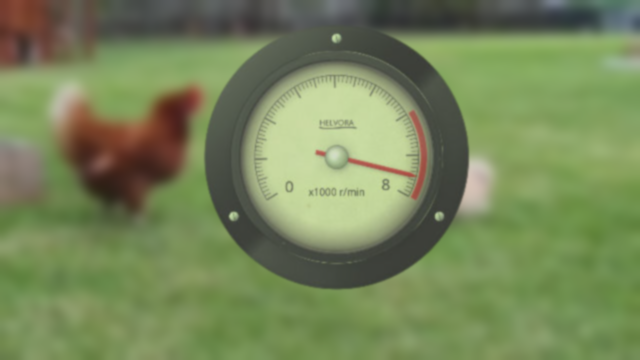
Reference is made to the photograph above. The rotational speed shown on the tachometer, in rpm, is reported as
7500 rpm
